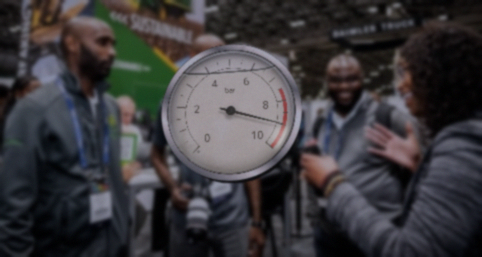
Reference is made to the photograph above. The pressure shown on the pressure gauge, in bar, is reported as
9 bar
